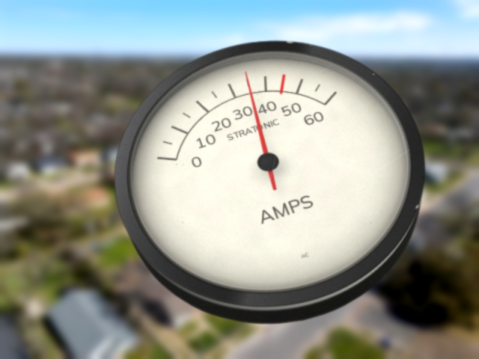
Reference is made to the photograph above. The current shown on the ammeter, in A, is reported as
35 A
